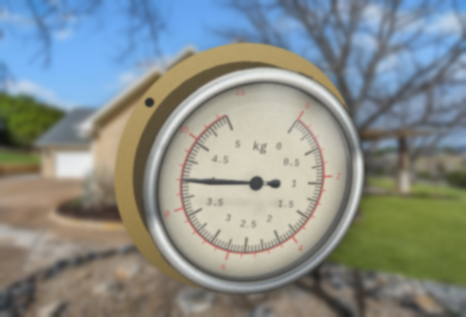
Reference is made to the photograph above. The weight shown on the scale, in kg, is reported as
4 kg
